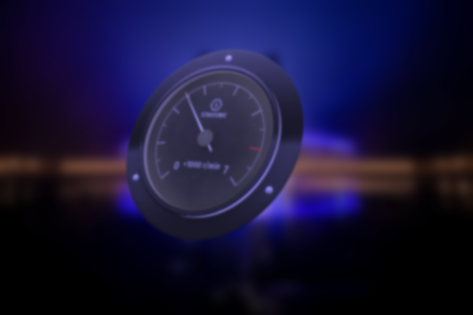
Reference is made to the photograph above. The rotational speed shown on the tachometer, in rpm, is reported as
2500 rpm
